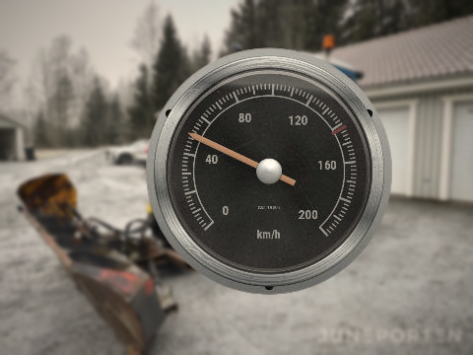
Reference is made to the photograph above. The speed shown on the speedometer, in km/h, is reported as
50 km/h
